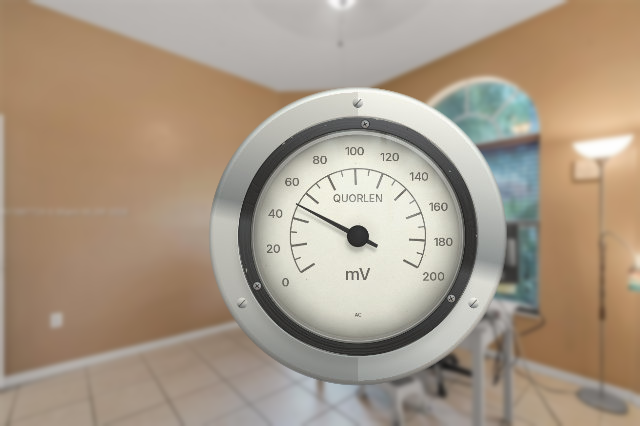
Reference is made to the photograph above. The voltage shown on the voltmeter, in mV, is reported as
50 mV
